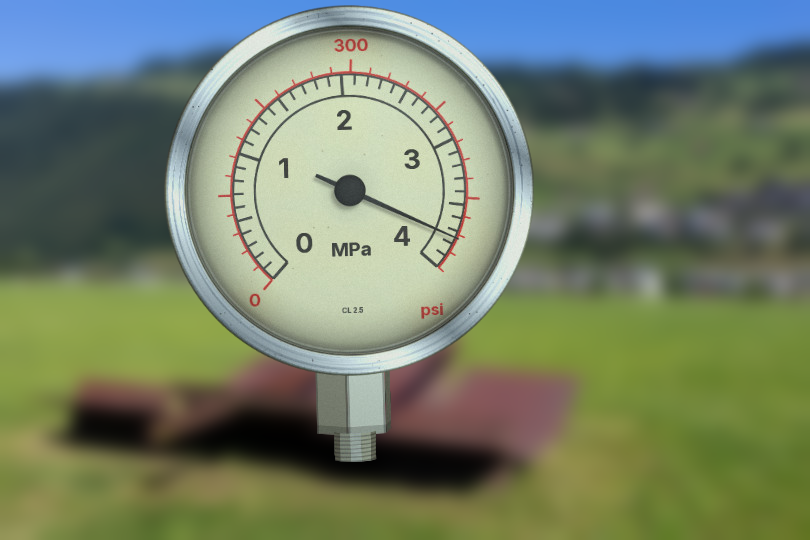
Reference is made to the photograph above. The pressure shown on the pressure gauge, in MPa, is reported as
3.75 MPa
